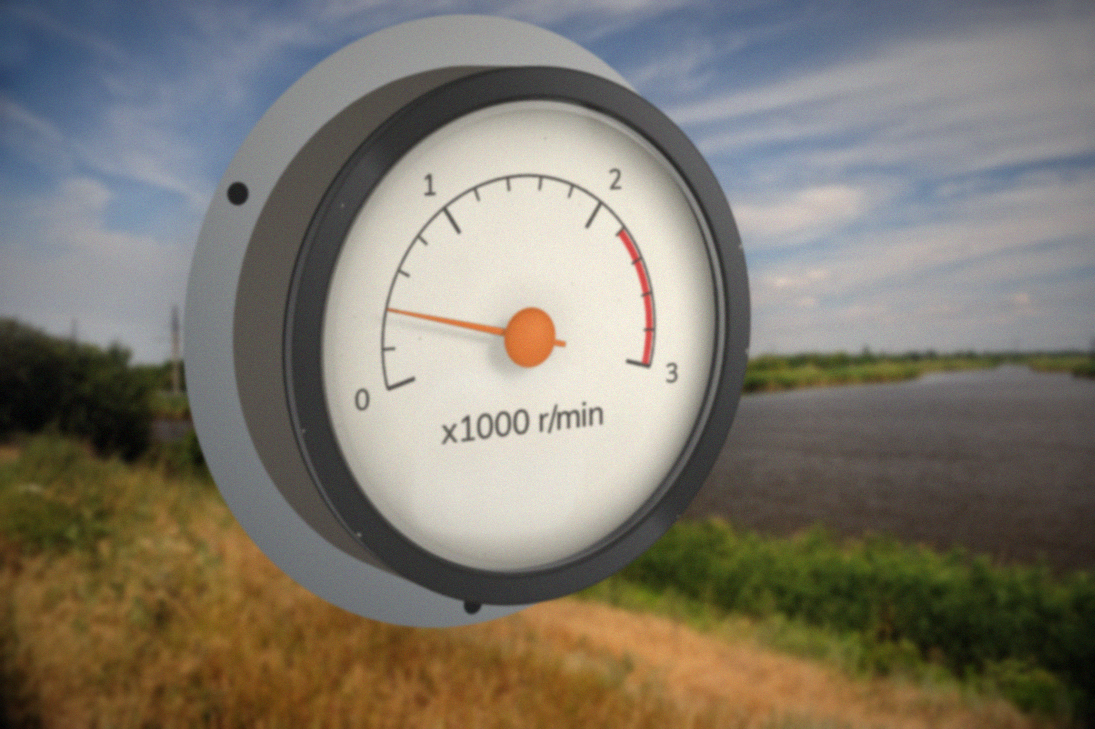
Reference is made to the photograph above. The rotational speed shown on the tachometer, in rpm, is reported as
400 rpm
